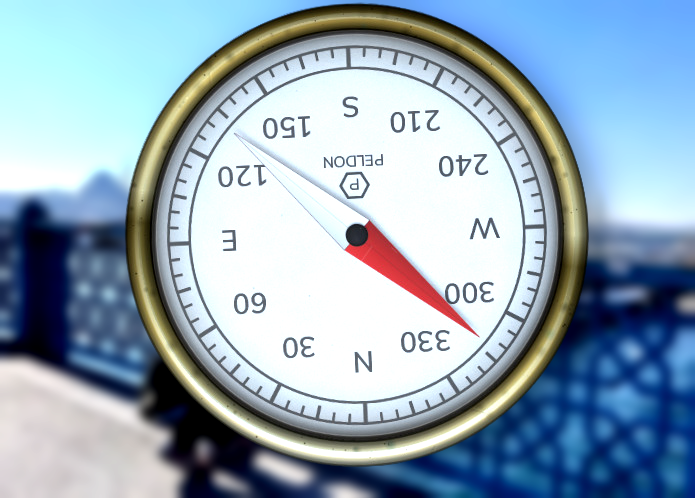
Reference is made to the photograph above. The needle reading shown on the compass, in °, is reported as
312.5 °
